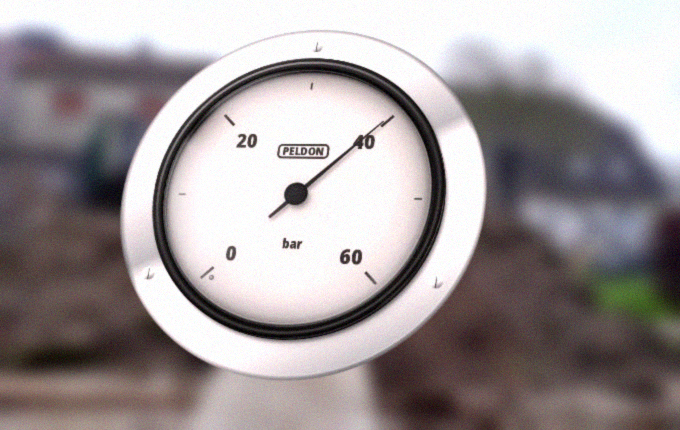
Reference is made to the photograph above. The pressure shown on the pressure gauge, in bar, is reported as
40 bar
